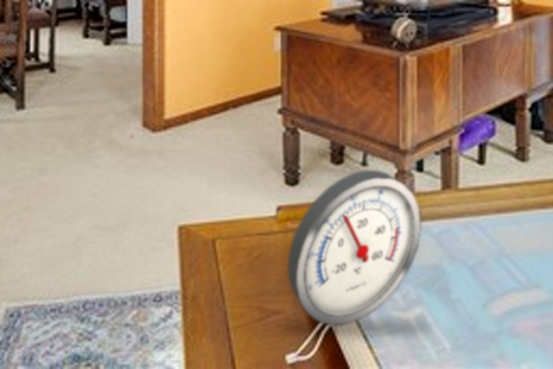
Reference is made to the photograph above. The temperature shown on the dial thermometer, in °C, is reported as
10 °C
